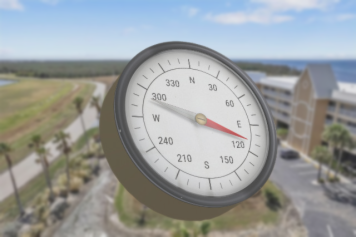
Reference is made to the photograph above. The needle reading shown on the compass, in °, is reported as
110 °
